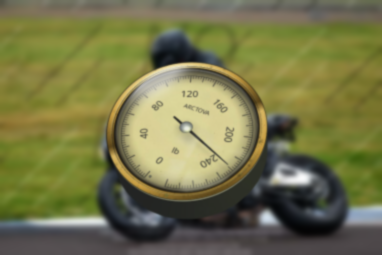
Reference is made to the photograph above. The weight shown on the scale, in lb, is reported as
230 lb
